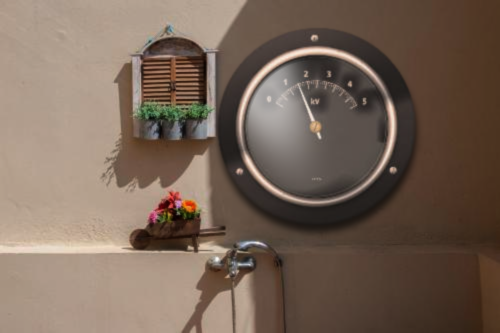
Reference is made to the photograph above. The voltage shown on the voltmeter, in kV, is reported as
1.5 kV
